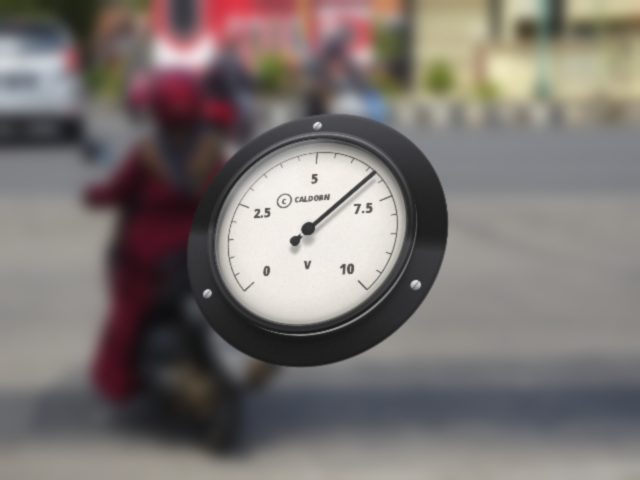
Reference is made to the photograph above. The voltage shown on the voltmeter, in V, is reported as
6.75 V
